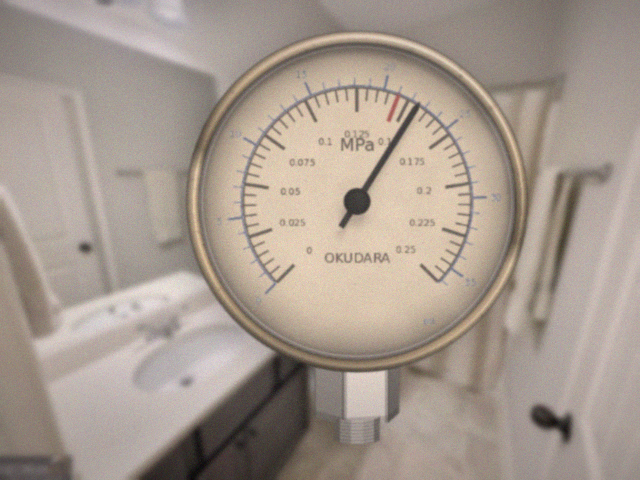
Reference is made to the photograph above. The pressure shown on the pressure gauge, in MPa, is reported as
0.155 MPa
